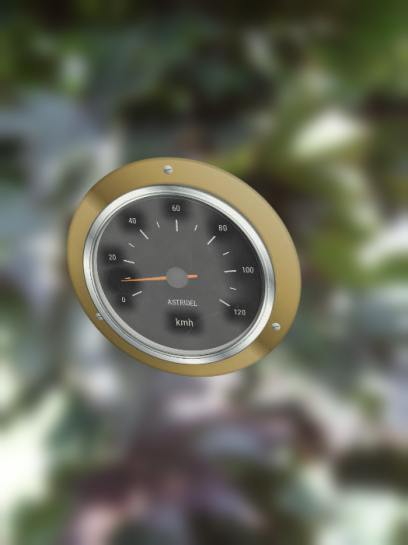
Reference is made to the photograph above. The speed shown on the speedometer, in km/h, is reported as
10 km/h
